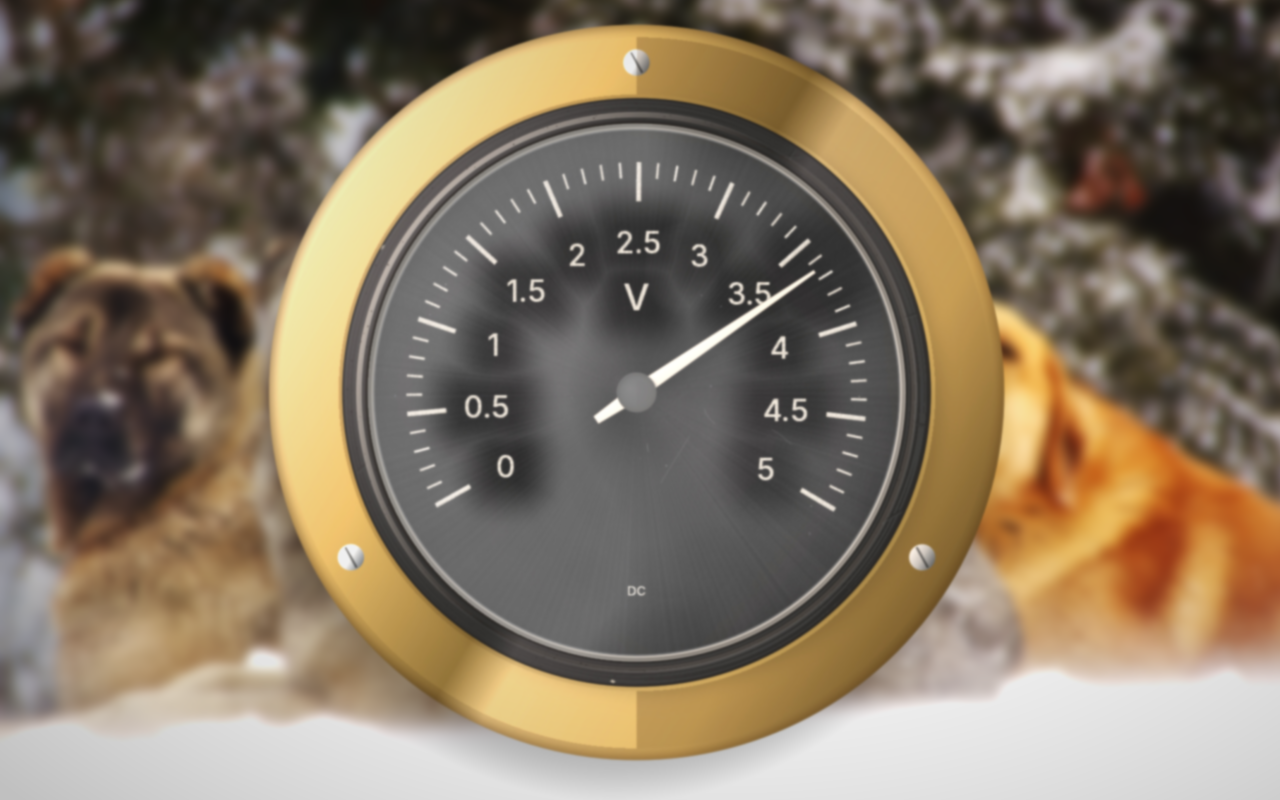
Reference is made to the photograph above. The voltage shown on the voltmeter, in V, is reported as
3.65 V
